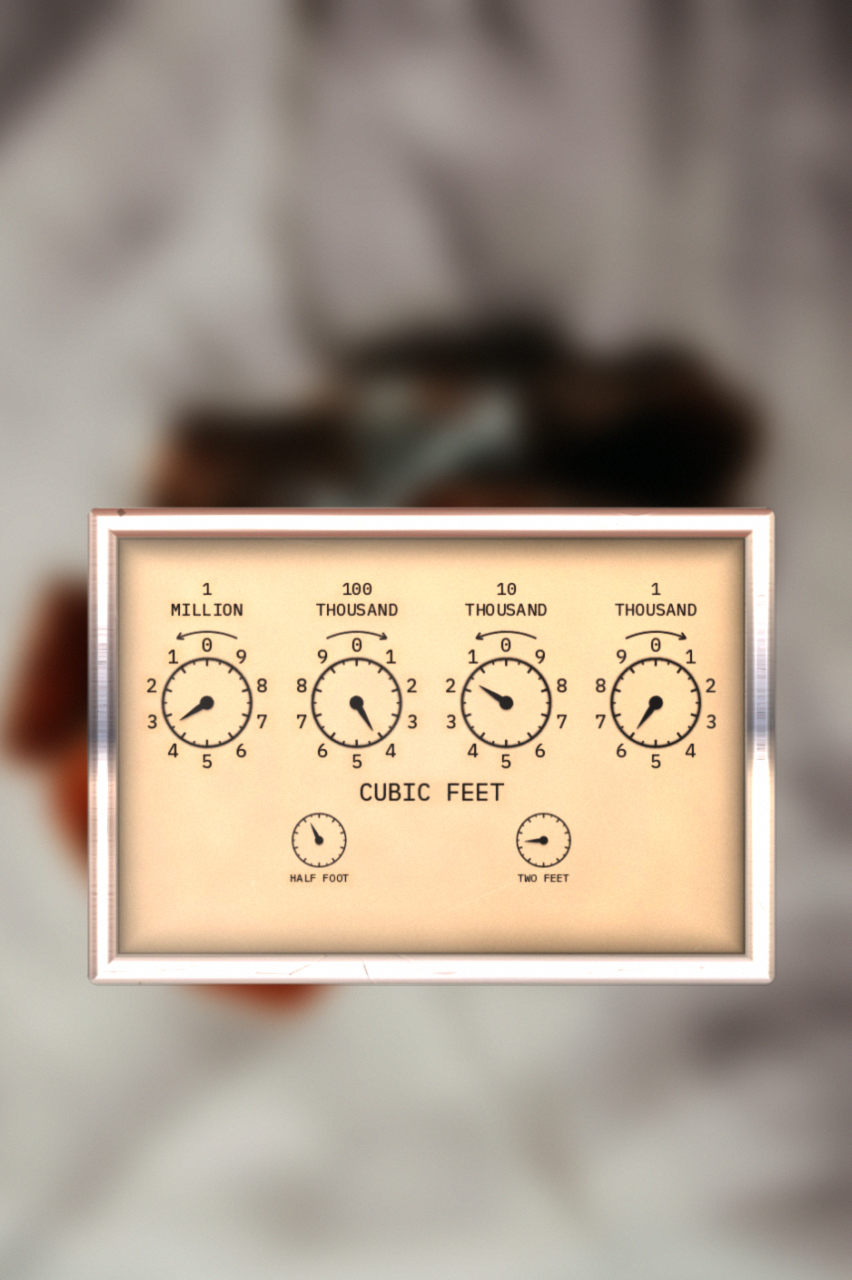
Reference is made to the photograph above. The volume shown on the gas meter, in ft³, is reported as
341600 ft³
